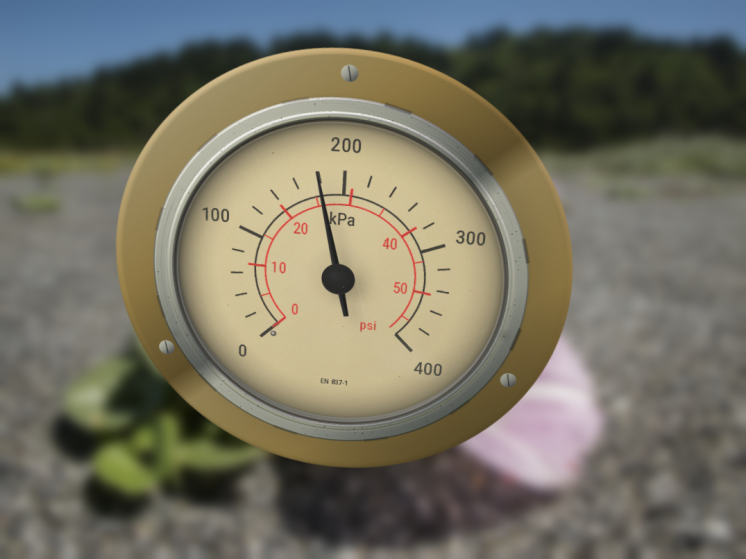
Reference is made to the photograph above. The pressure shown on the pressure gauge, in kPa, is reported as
180 kPa
